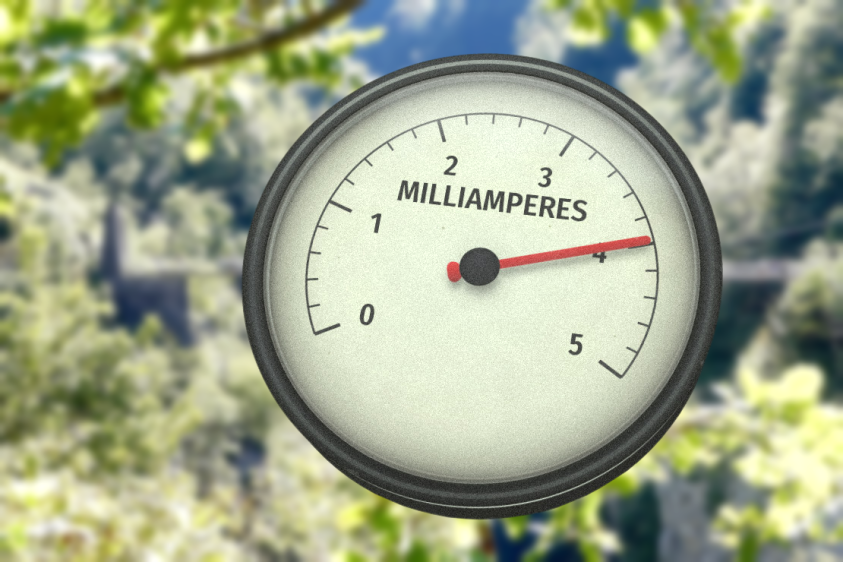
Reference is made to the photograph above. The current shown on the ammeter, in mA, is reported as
4 mA
